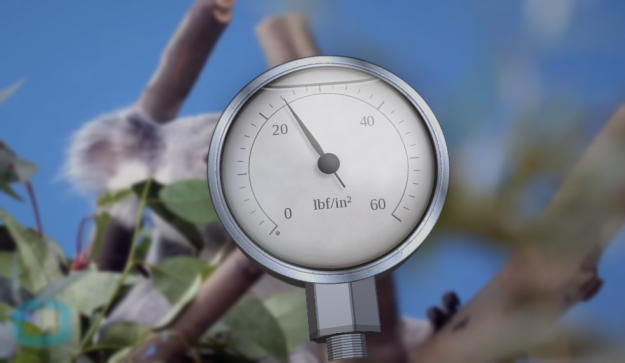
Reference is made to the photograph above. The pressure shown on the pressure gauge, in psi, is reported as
24 psi
